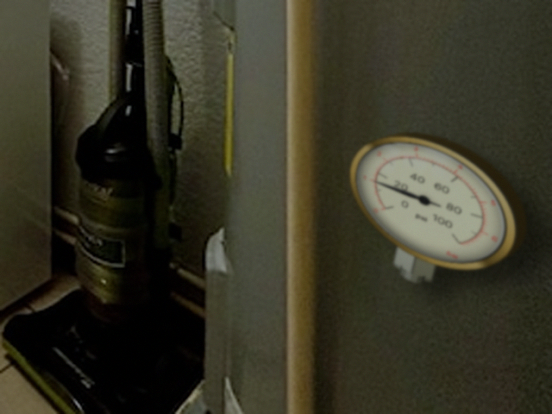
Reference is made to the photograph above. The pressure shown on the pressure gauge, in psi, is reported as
15 psi
